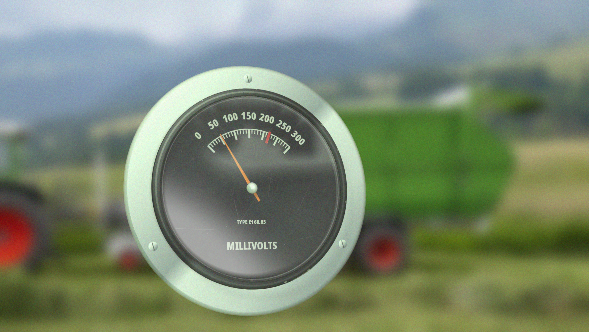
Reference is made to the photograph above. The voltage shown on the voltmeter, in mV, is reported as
50 mV
